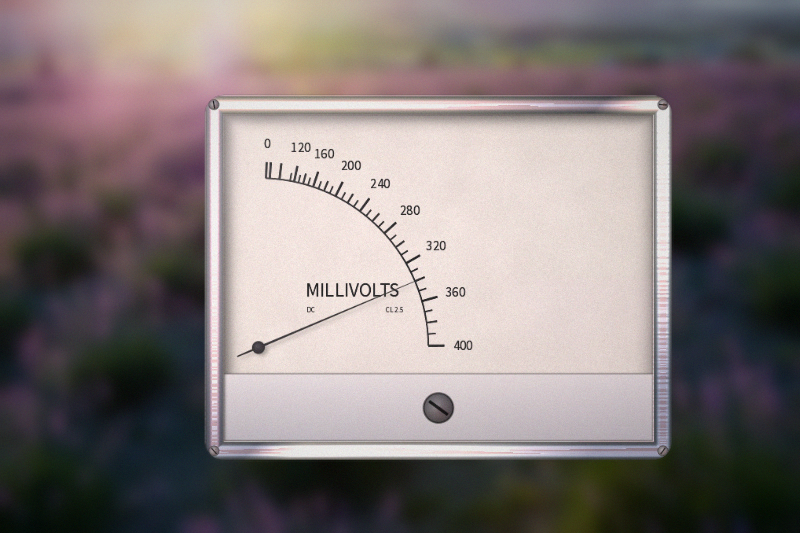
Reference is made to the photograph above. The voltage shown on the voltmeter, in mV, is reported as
340 mV
